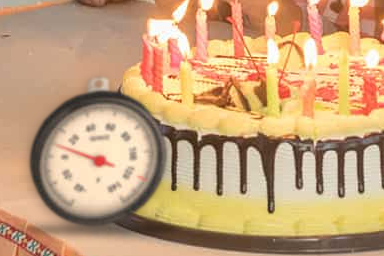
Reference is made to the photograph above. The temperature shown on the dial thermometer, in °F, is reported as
10 °F
